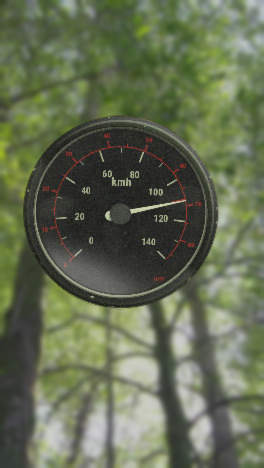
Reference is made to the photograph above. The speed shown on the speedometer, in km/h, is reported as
110 km/h
